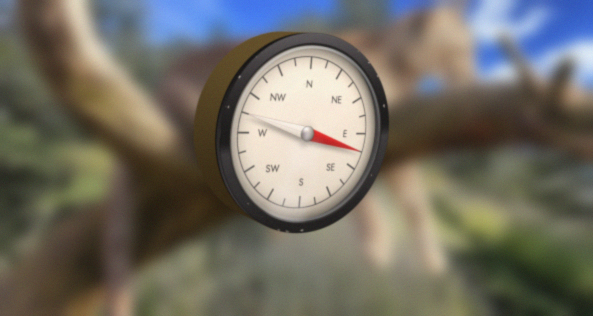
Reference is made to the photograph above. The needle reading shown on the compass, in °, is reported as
105 °
